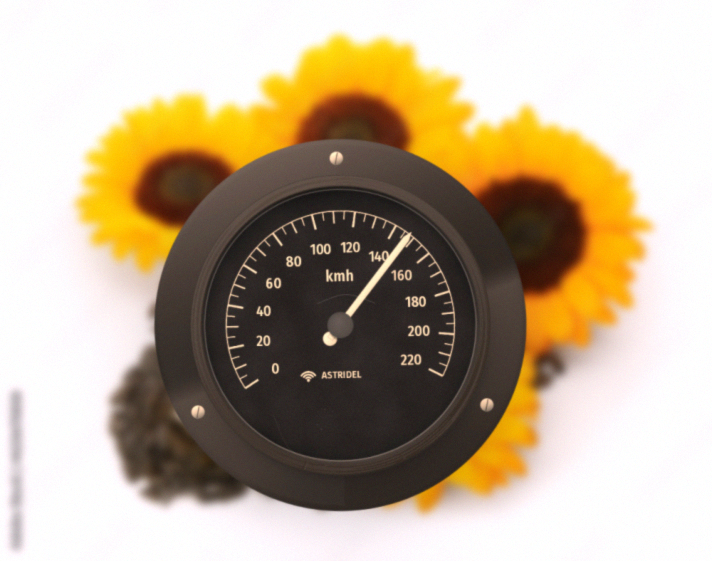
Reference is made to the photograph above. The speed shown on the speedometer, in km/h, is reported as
147.5 km/h
